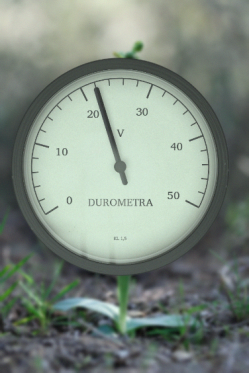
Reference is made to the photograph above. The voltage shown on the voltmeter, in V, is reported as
22 V
